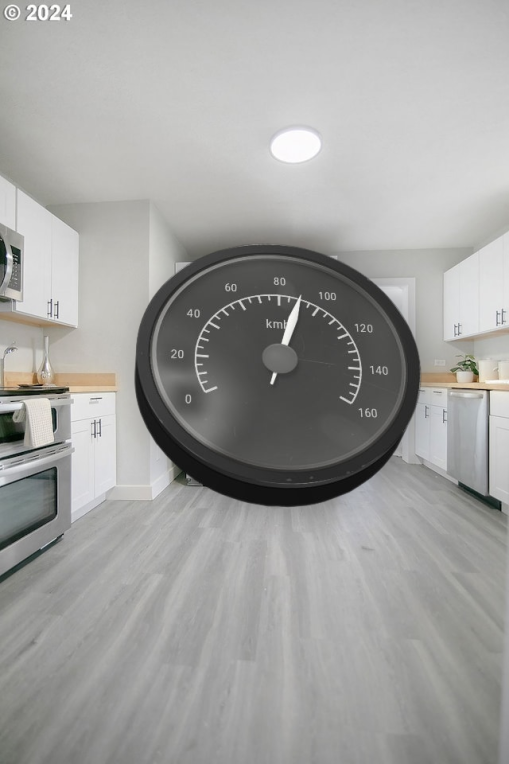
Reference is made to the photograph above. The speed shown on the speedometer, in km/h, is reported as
90 km/h
